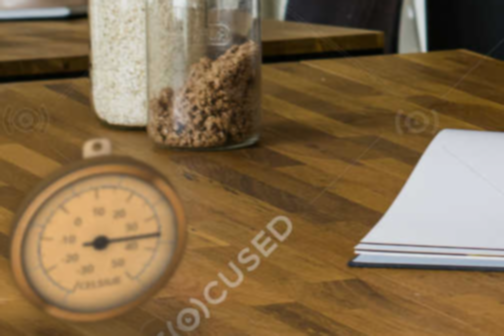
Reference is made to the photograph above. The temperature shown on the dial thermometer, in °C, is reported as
35 °C
